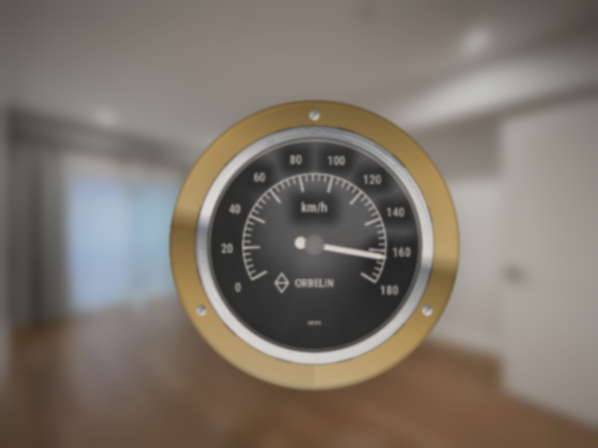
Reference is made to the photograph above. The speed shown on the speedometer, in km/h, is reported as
164 km/h
